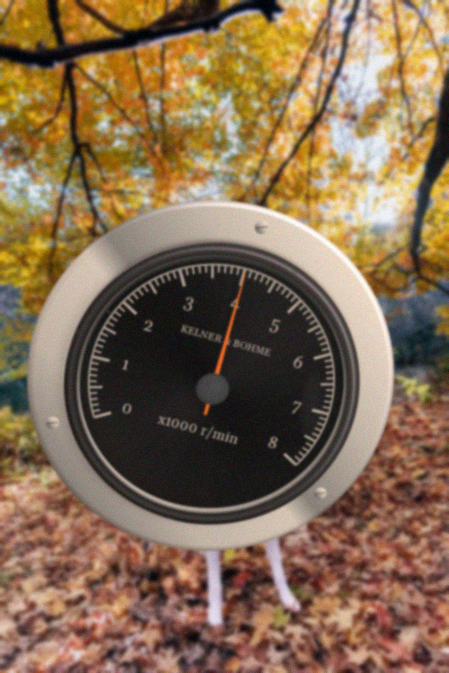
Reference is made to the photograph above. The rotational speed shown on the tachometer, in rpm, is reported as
4000 rpm
